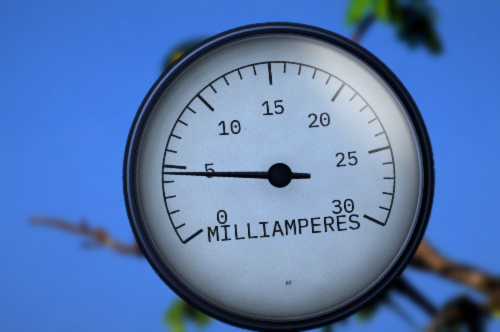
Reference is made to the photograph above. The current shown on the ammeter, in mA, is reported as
4.5 mA
